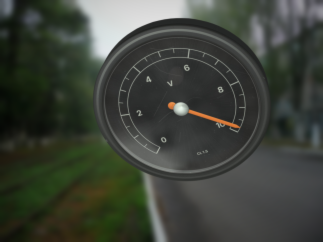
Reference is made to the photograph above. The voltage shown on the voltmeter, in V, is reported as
9.75 V
